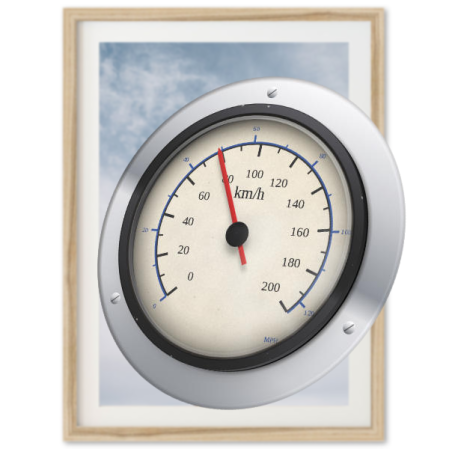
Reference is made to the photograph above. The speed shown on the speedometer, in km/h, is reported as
80 km/h
